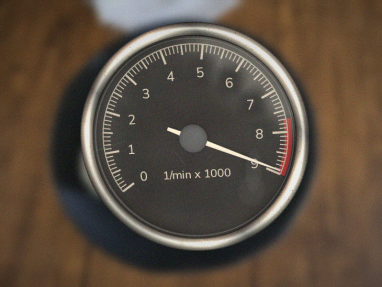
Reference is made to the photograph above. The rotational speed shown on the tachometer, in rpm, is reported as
8900 rpm
